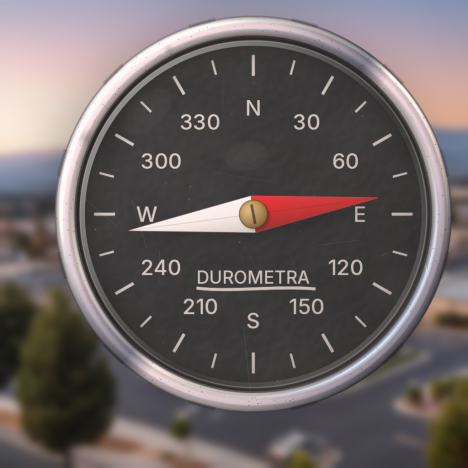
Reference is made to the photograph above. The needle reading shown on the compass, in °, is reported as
82.5 °
